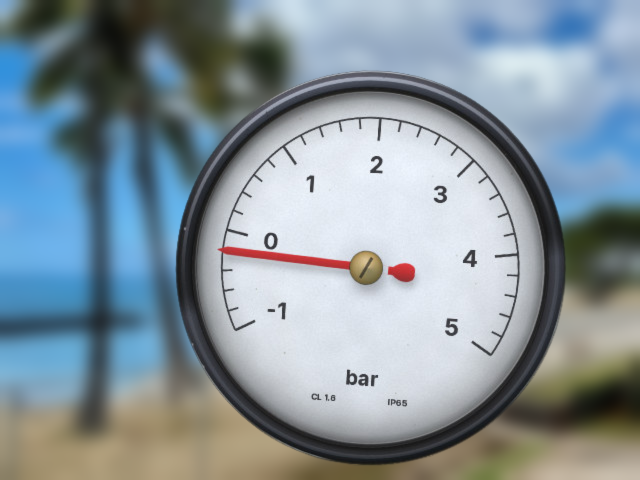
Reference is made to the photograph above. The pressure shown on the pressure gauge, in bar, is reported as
-0.2 bar
